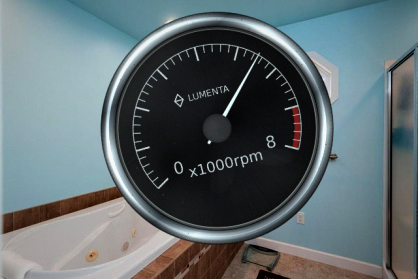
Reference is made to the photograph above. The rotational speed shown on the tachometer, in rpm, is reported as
5500 rpm
